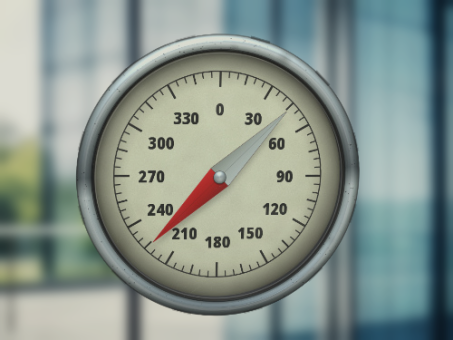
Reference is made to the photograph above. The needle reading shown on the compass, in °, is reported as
225 °
